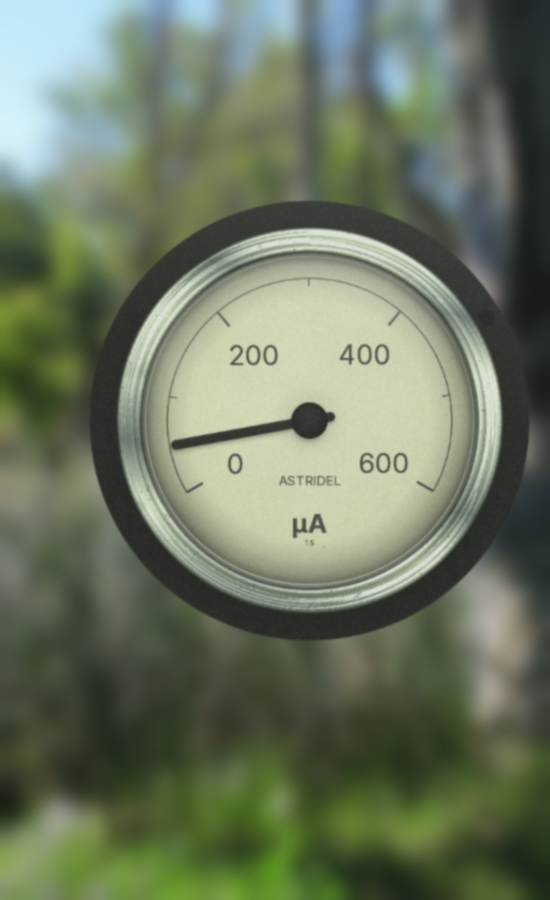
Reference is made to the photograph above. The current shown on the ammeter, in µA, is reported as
50 µA
